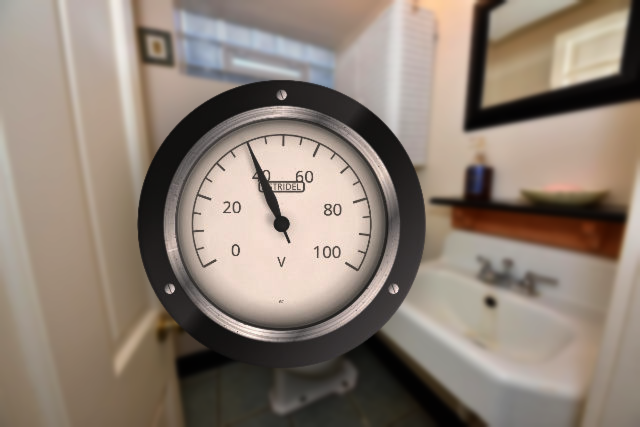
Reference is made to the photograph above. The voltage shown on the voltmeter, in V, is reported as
40 V
